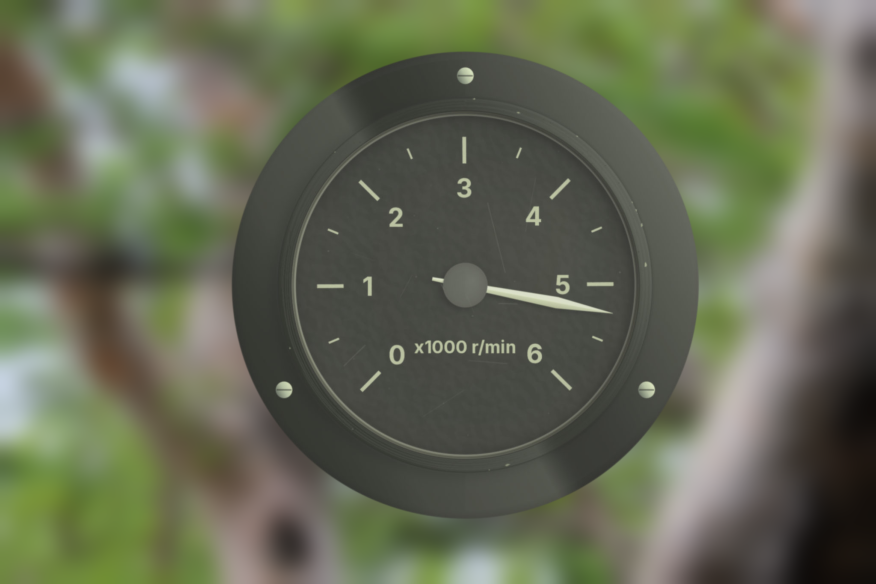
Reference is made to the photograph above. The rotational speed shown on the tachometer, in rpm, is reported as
5250 rpm
